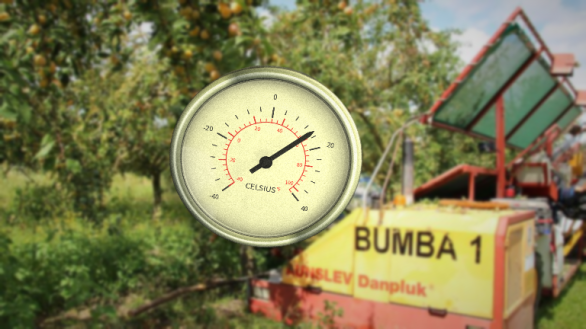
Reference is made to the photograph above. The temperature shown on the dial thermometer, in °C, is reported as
14 °C
